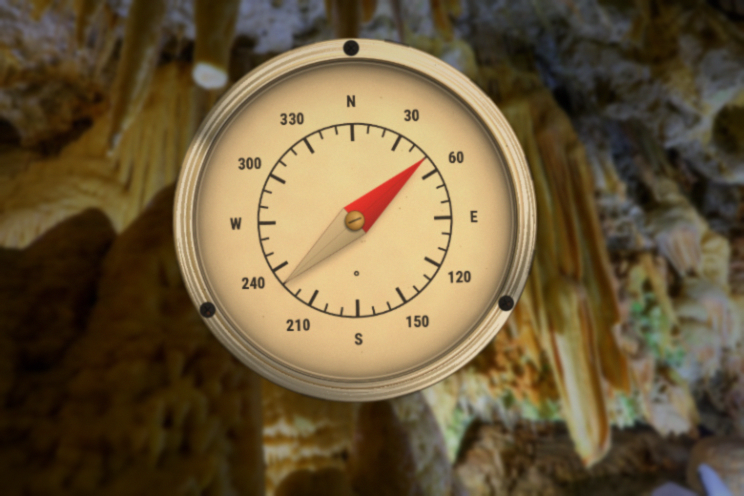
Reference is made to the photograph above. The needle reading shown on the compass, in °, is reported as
50 °
